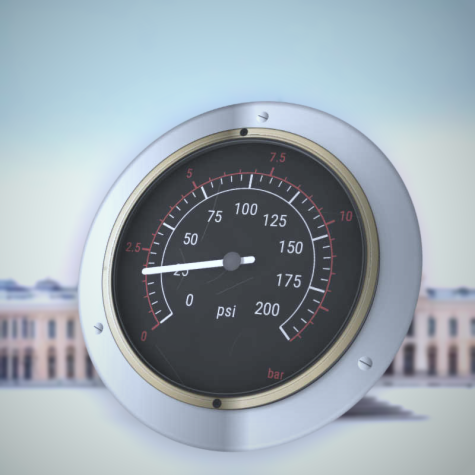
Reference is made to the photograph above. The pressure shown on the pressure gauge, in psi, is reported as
25 psi
